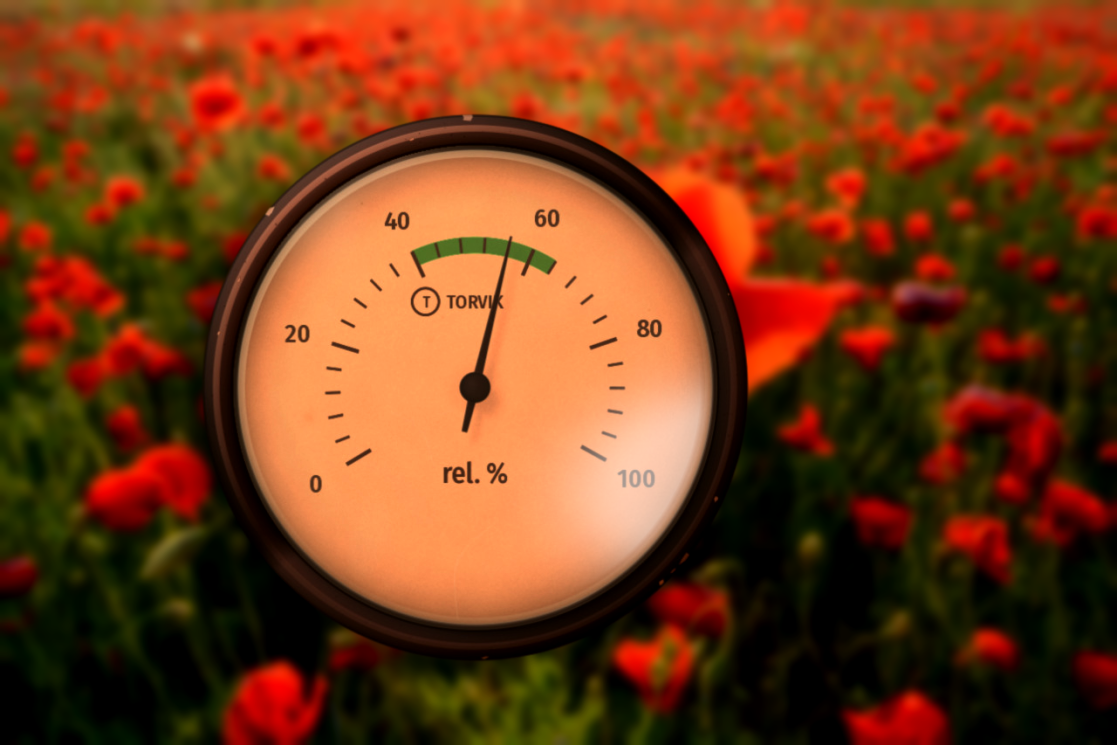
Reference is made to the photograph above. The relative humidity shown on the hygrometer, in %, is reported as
56 %
